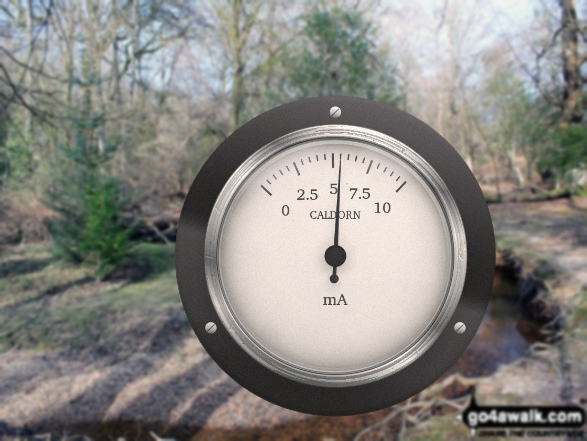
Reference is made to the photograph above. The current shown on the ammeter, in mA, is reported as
5.5 mA
